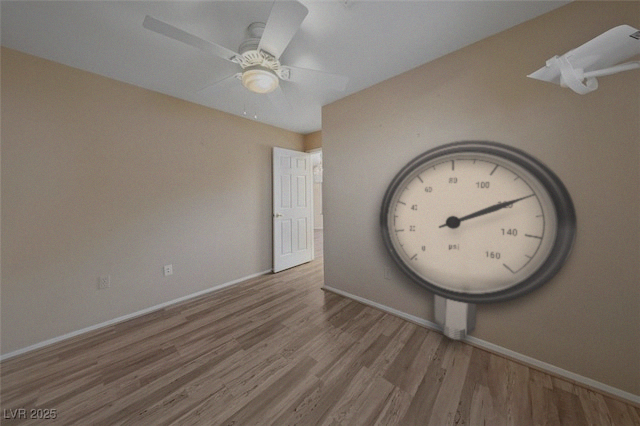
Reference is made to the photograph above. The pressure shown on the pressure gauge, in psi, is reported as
120 psi
